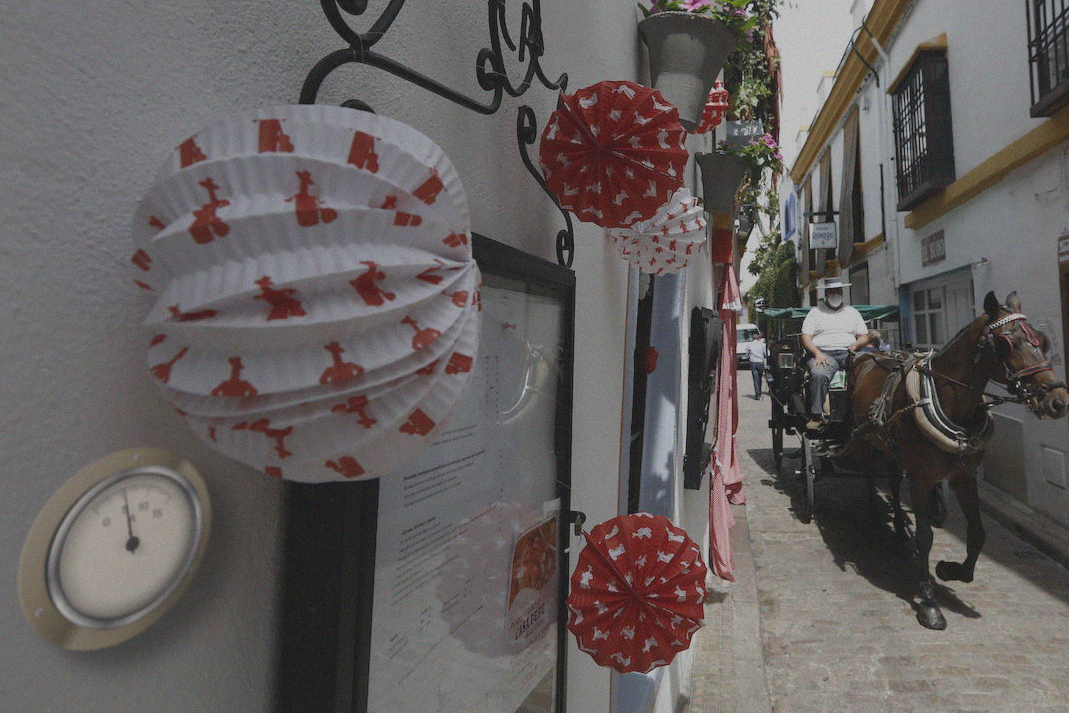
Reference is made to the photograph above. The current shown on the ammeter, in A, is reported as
5 A
